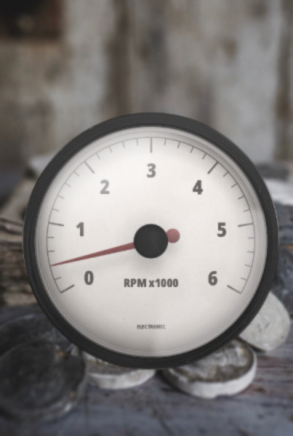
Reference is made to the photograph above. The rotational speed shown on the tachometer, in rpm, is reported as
400 rpm
